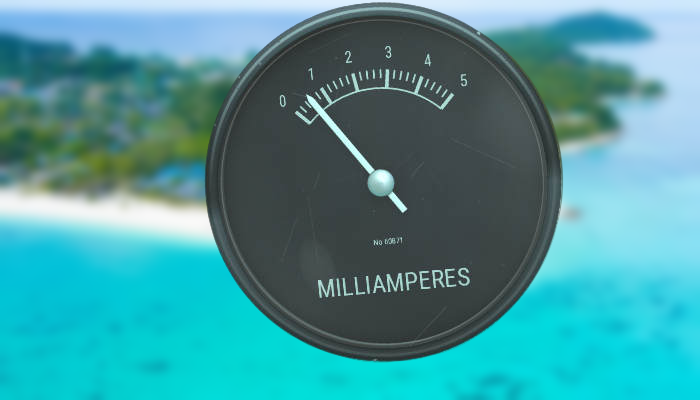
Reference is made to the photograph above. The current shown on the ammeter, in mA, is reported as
0.6 mA
